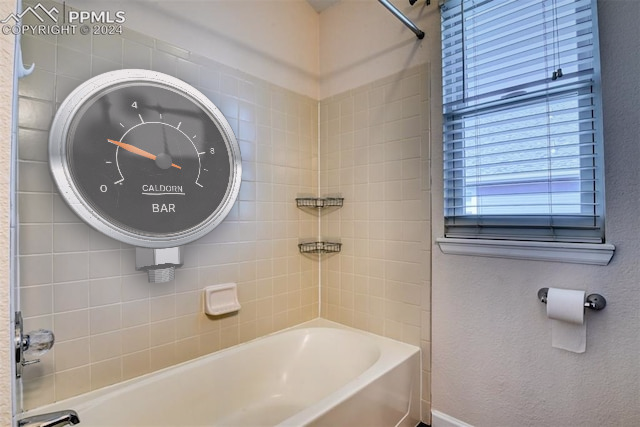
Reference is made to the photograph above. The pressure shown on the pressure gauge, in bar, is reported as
2 bar
